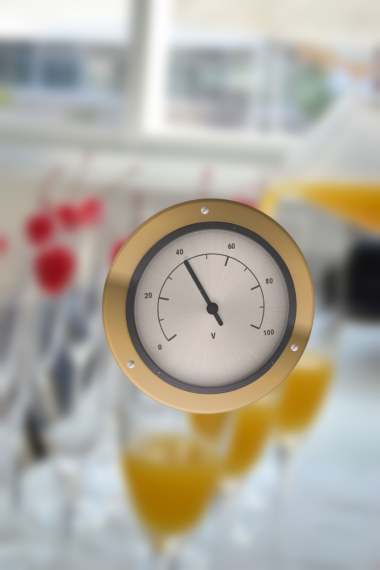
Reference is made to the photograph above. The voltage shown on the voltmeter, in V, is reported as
40 V
